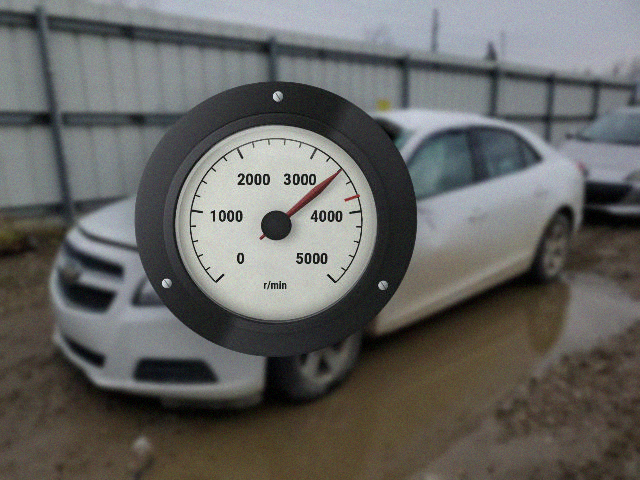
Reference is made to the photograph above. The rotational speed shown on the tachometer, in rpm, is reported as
3400 rpm
